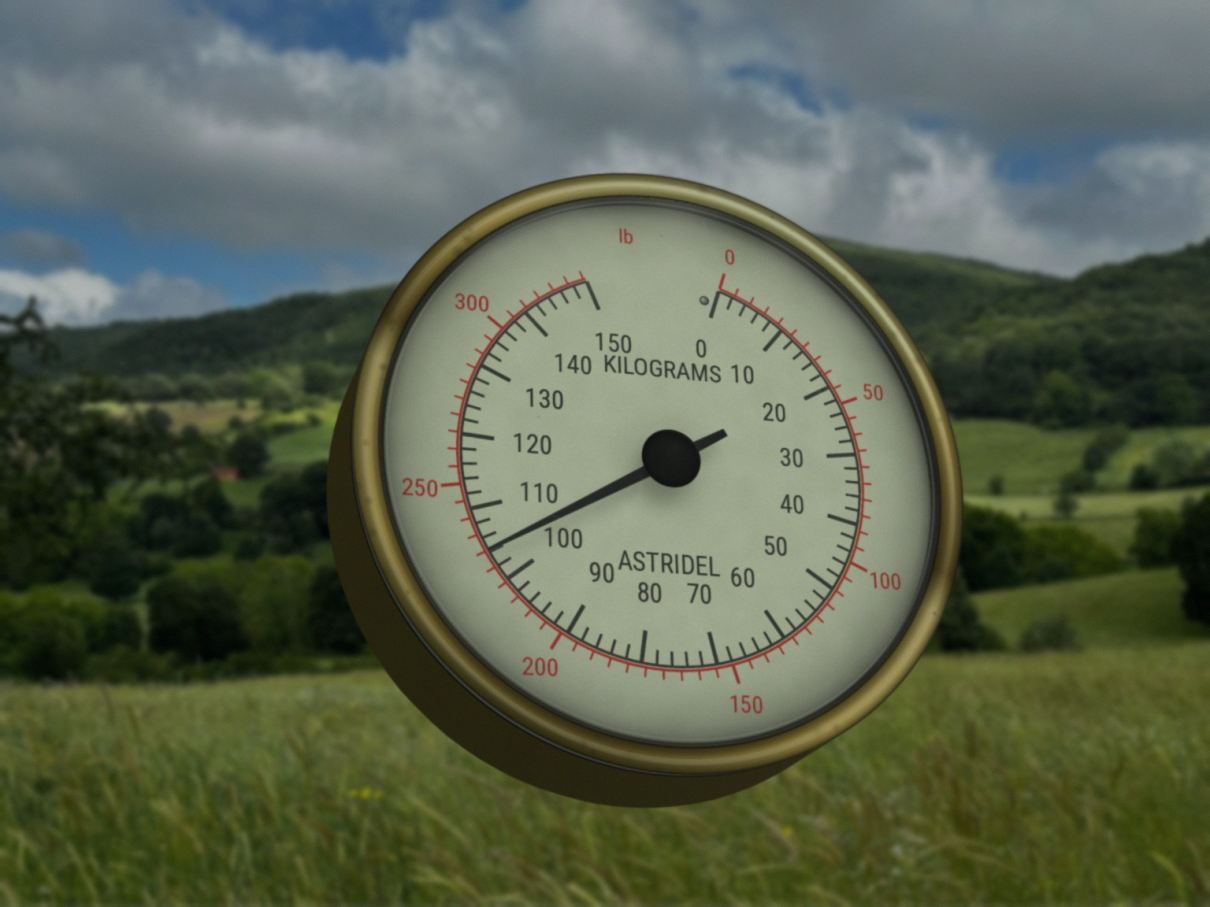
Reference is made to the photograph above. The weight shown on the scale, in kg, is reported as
104 kg
